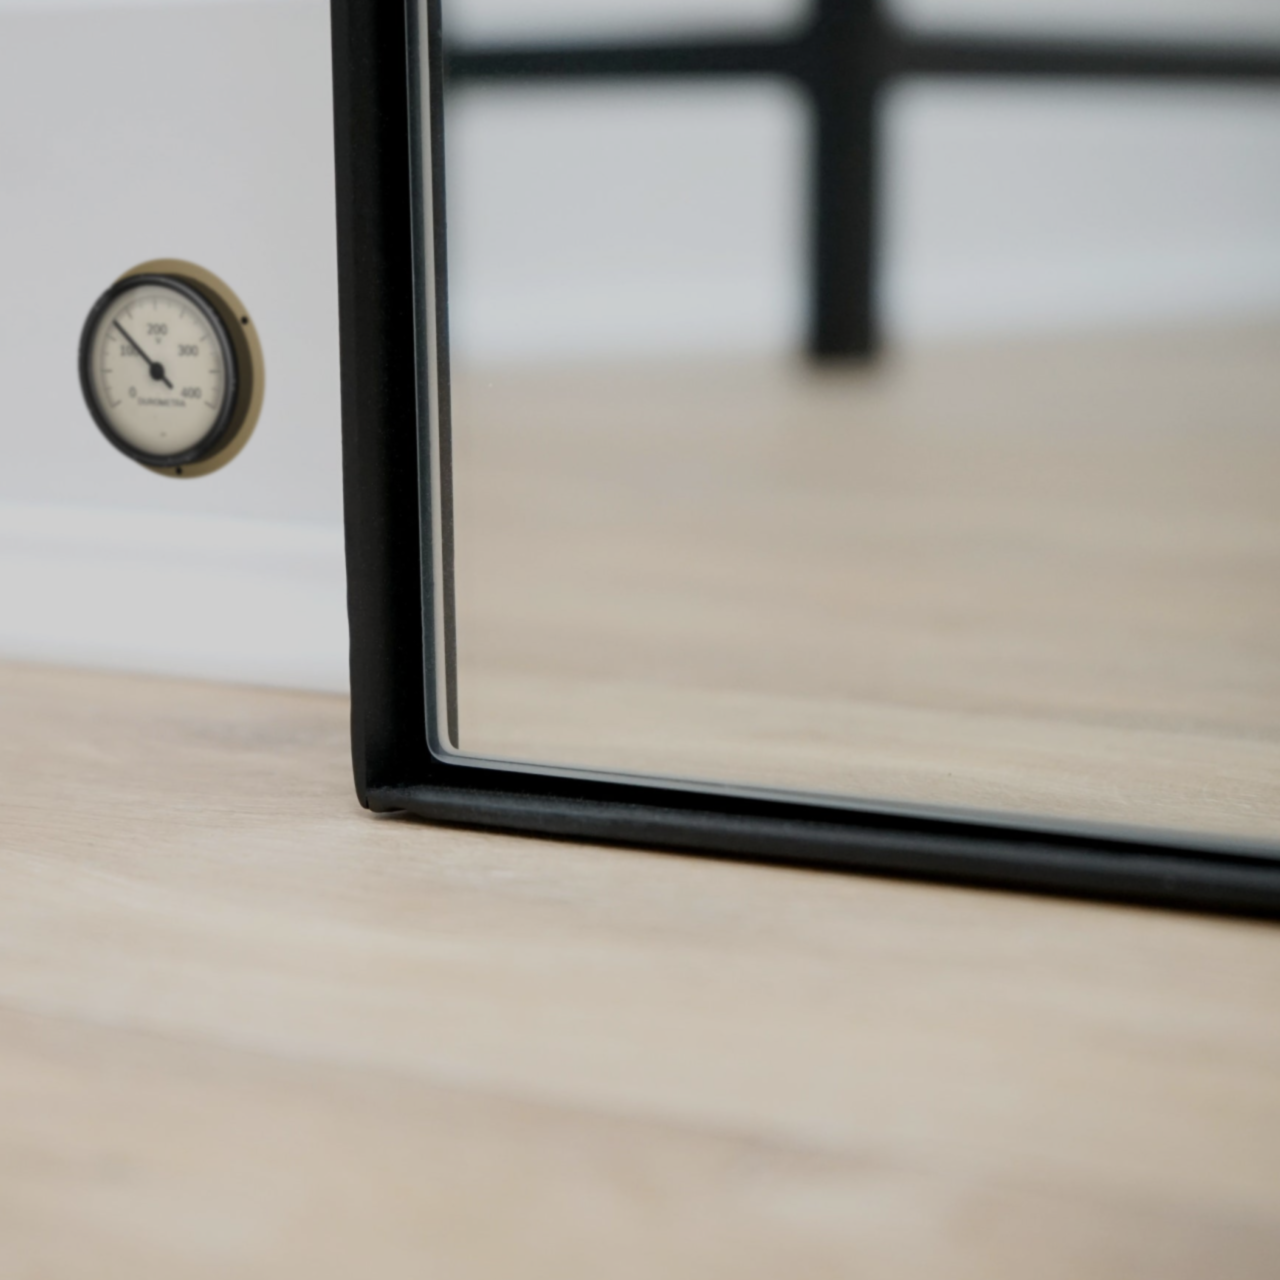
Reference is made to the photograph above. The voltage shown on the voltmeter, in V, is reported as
125 V
